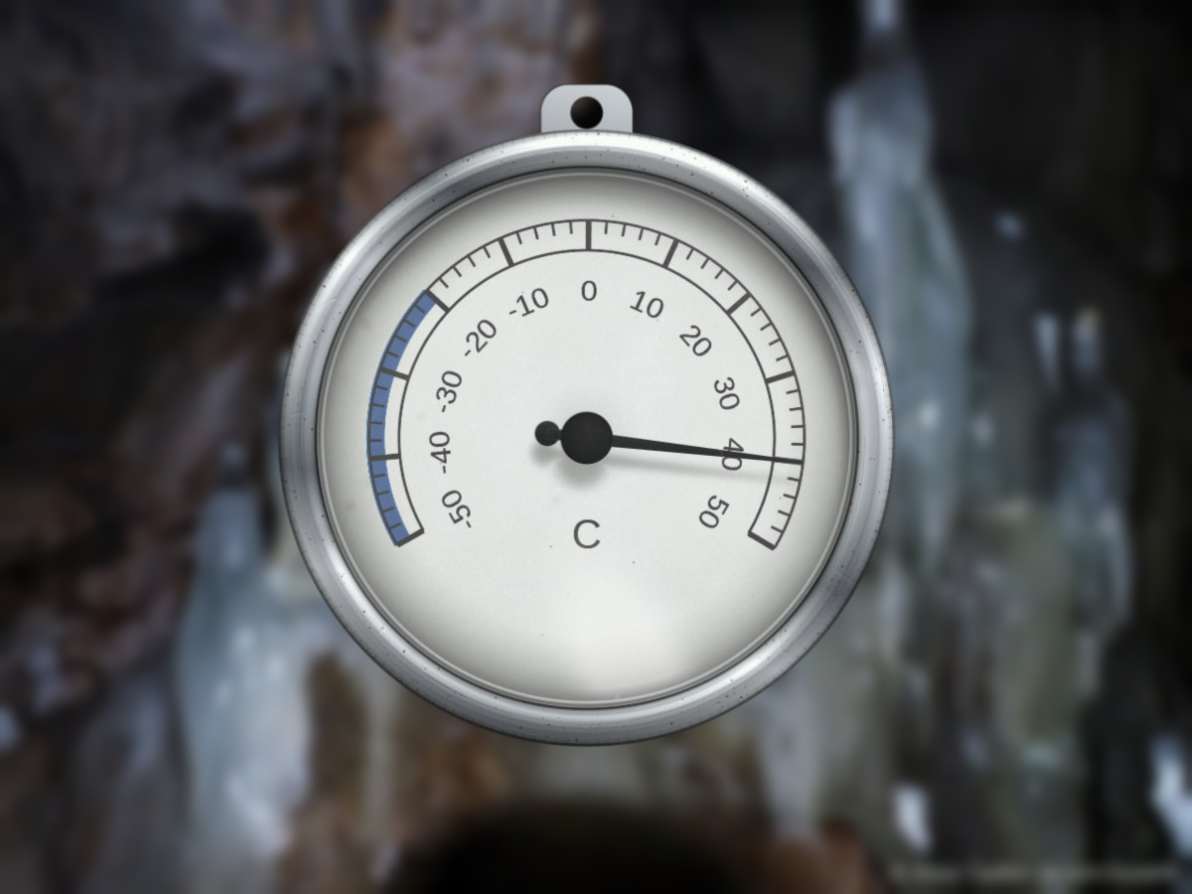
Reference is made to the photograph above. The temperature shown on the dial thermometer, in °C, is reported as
40 °C
